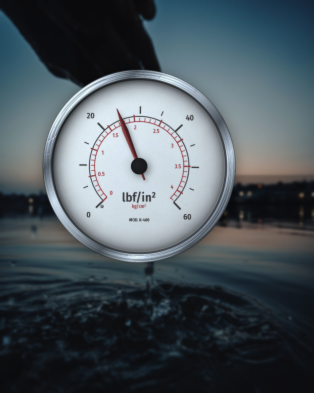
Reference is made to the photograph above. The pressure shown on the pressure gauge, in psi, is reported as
25 psi
